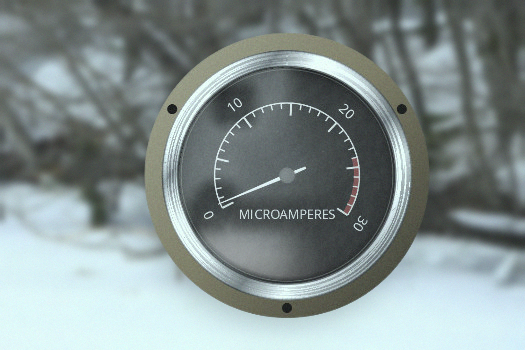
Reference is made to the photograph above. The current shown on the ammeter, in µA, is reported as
0.5 µA
